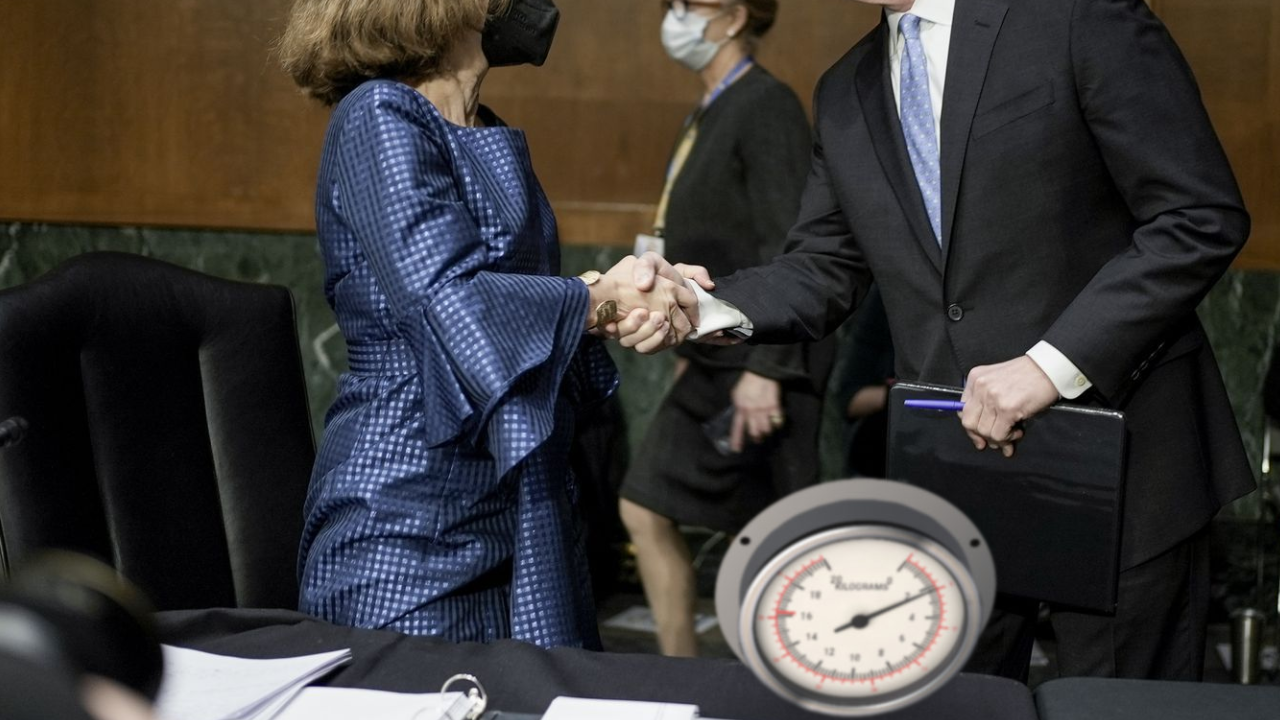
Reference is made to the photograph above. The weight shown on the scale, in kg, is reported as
2 kg
